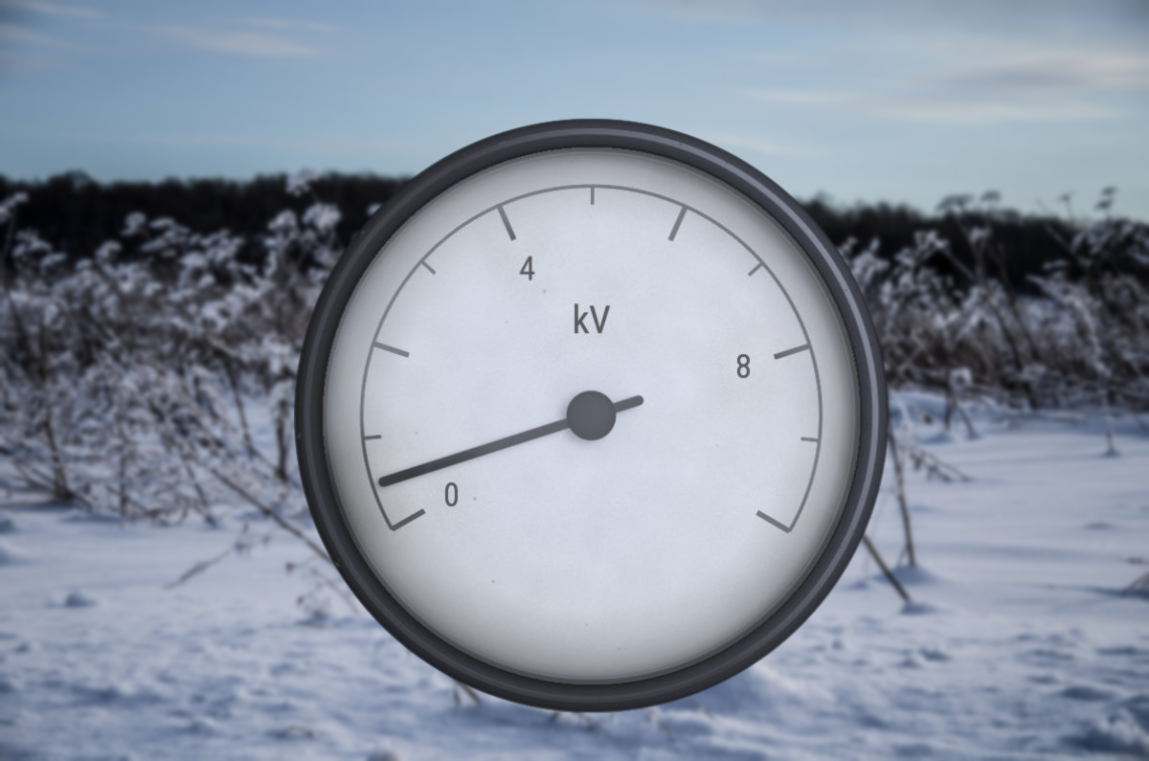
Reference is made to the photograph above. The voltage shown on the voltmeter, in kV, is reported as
0.5 kV
